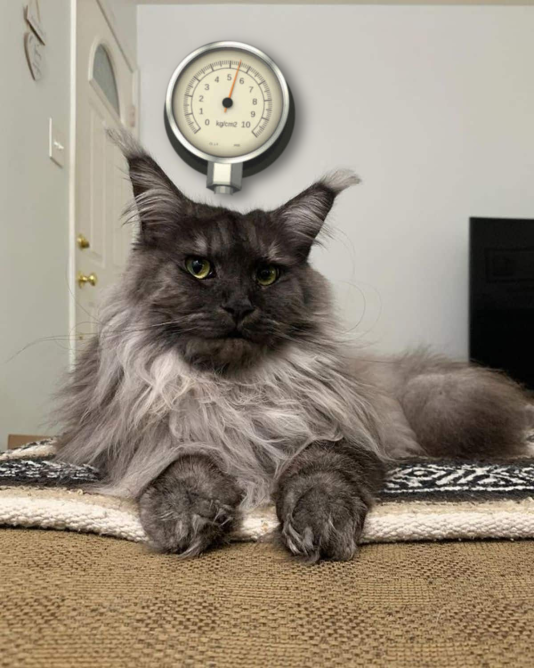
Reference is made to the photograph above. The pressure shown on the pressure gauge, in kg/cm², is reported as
5.5 kg/cm²
